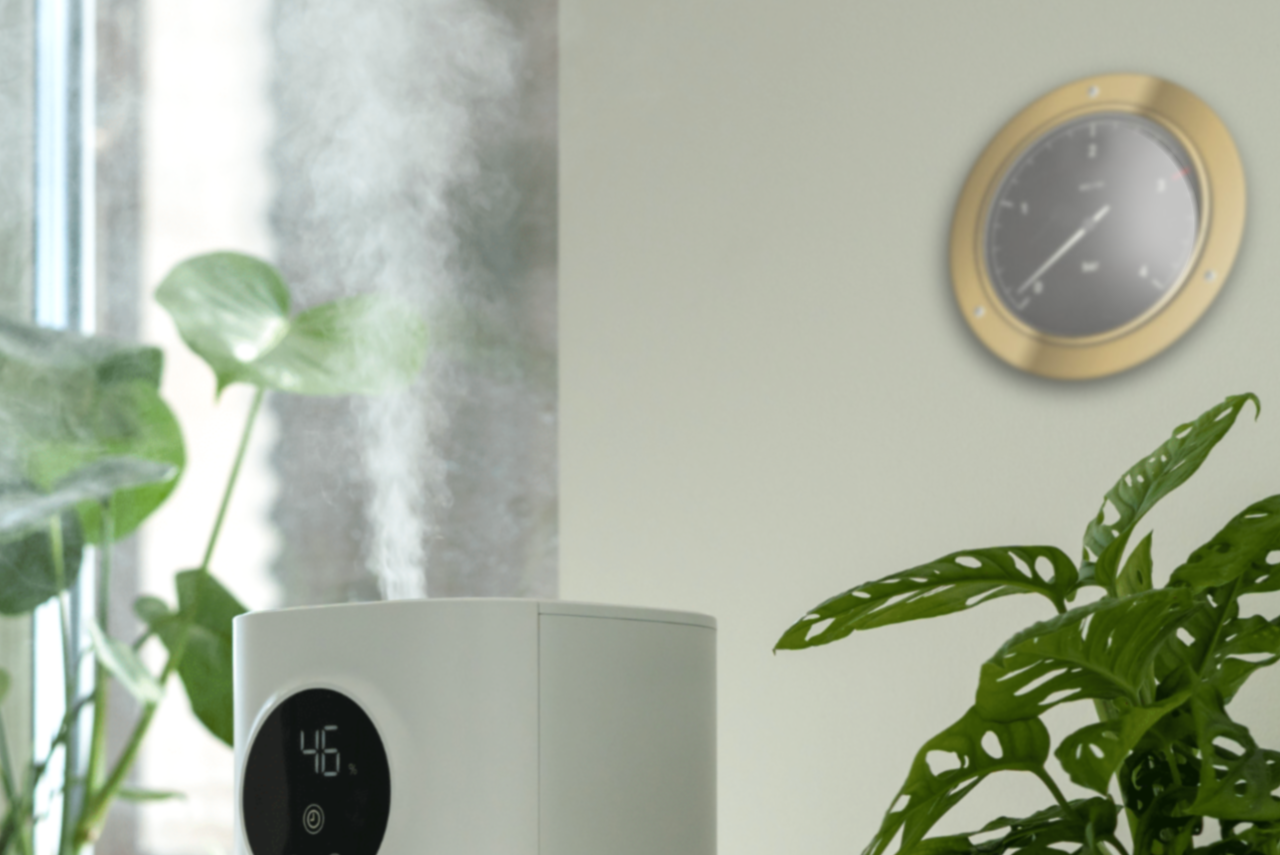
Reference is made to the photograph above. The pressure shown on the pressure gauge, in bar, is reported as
0.1 bar
